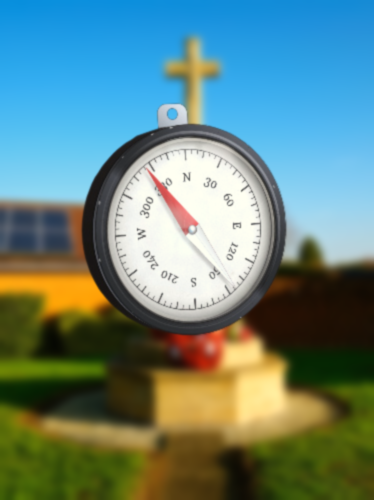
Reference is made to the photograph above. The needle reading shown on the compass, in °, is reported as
325 °
